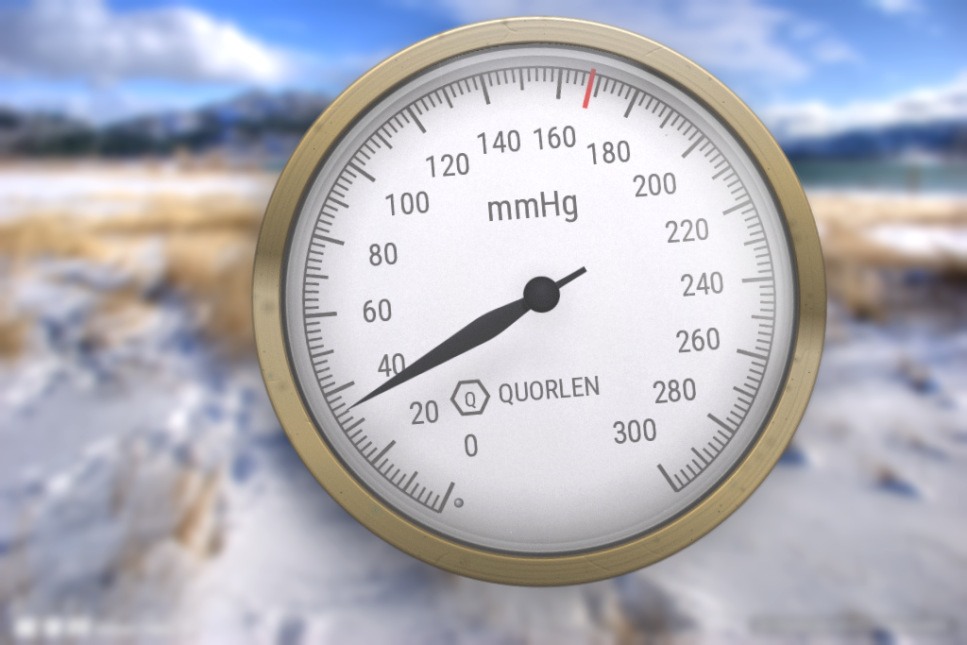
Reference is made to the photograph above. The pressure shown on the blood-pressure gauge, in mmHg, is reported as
34 mmHg
